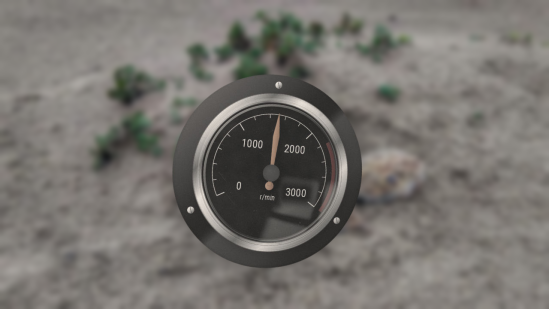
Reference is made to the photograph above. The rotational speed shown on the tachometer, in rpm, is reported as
1500 rpm
